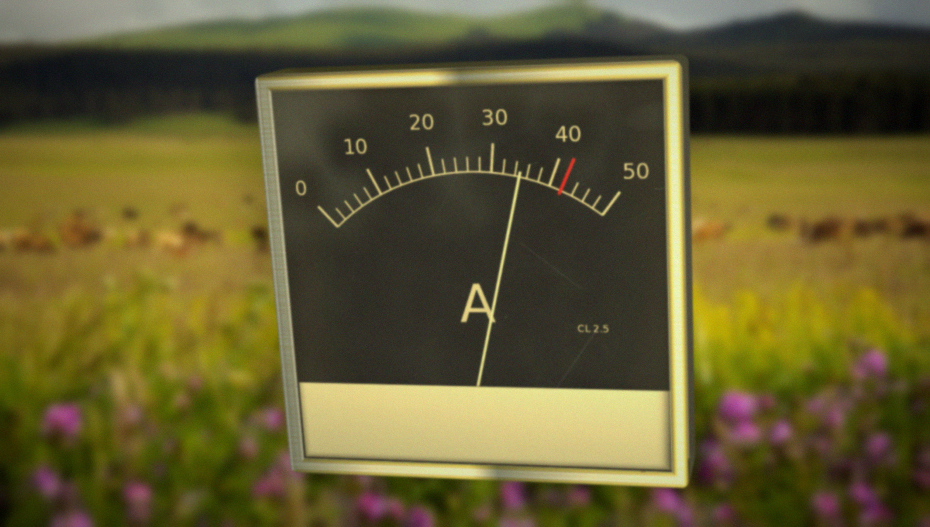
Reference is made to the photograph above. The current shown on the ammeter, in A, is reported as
35 A
